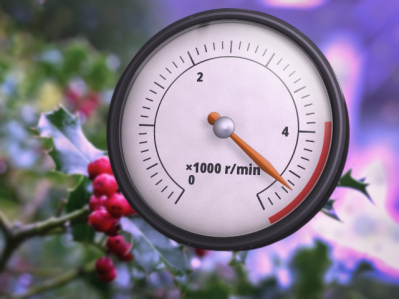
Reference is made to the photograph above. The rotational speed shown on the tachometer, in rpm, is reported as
4650 rpm
